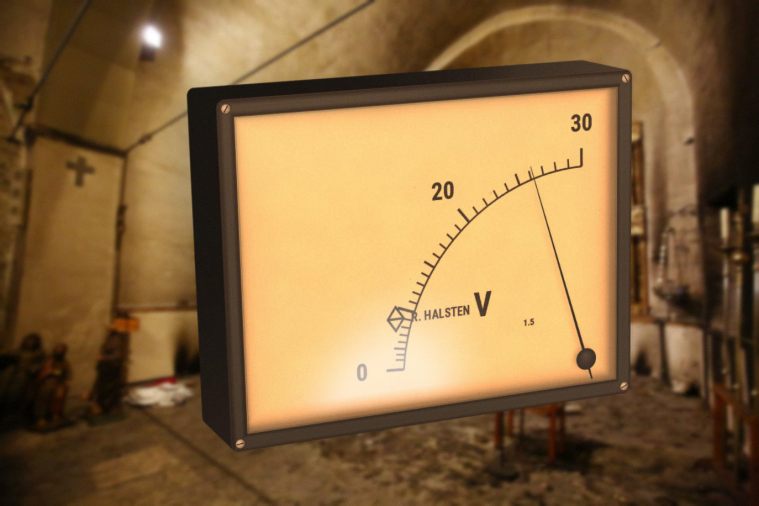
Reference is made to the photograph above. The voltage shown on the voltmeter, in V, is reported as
26 V
